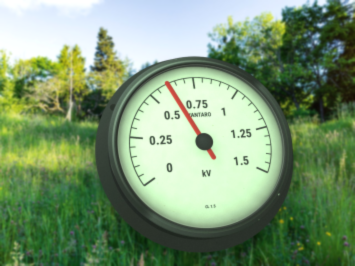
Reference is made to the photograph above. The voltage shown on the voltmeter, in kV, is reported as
0.6 kV
